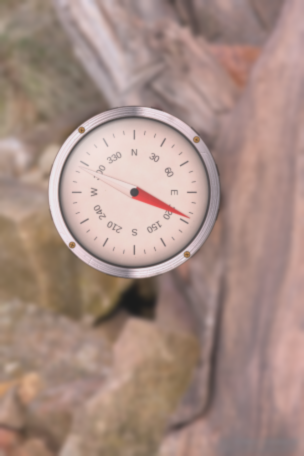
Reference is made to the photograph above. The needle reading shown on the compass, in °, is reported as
115 °
